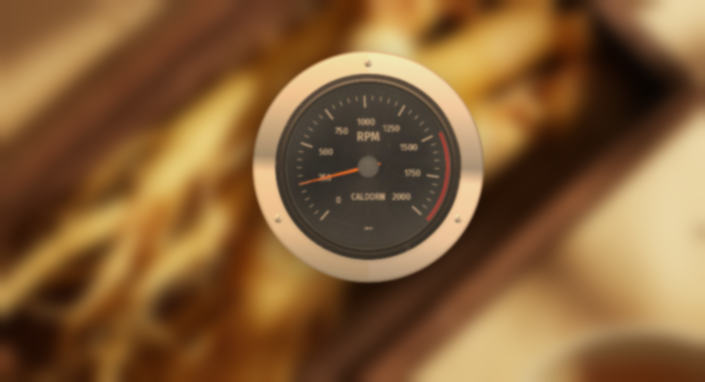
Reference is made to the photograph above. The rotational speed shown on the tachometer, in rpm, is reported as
250 rpm
